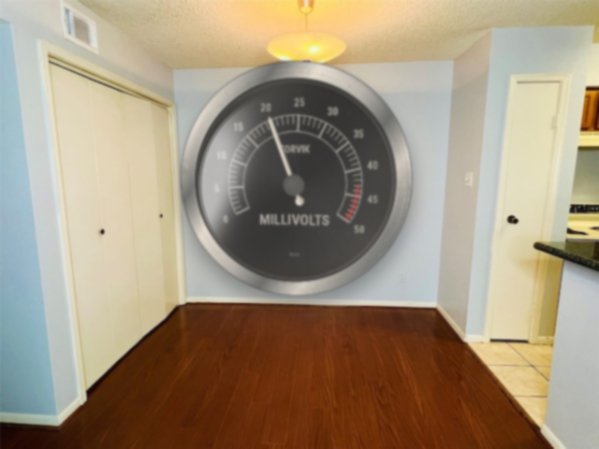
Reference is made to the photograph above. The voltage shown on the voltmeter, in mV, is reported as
20 mV
